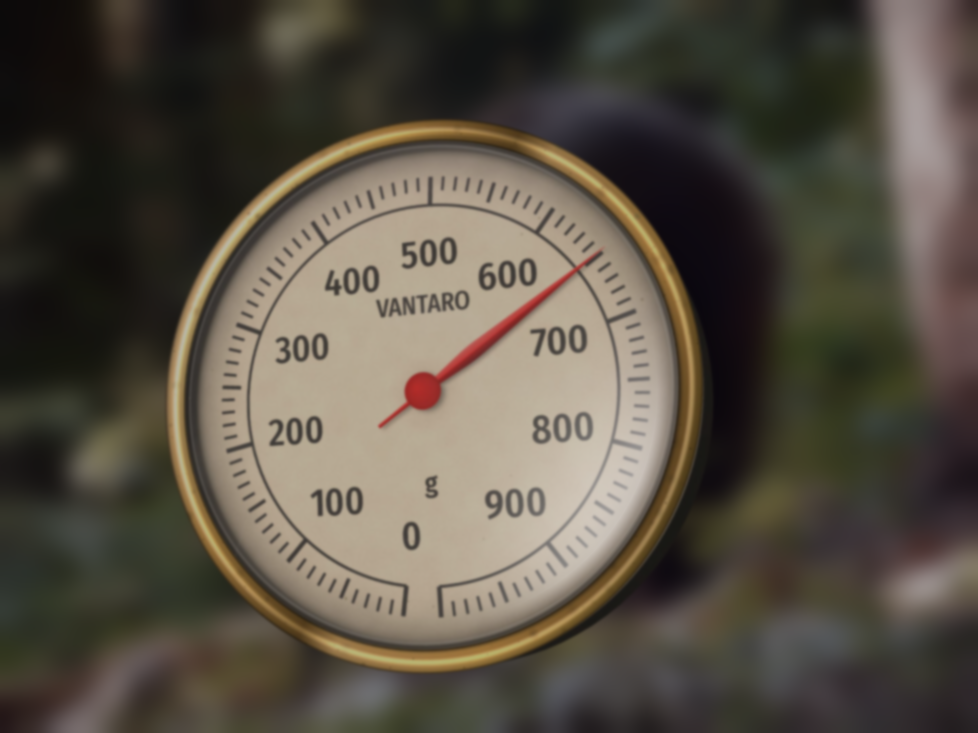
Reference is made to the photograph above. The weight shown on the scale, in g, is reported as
650 g
